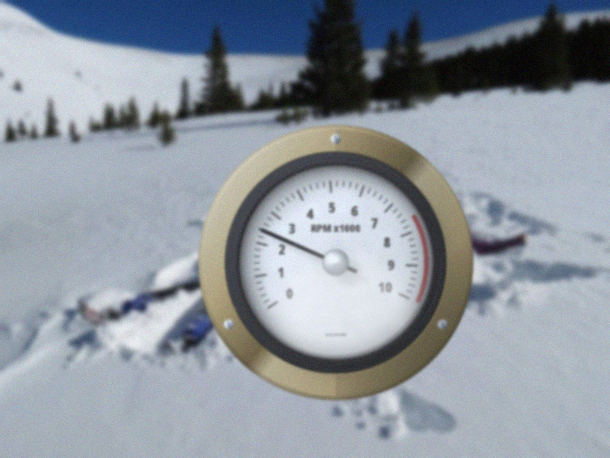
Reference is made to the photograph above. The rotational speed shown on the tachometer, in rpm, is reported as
2400 rpm
